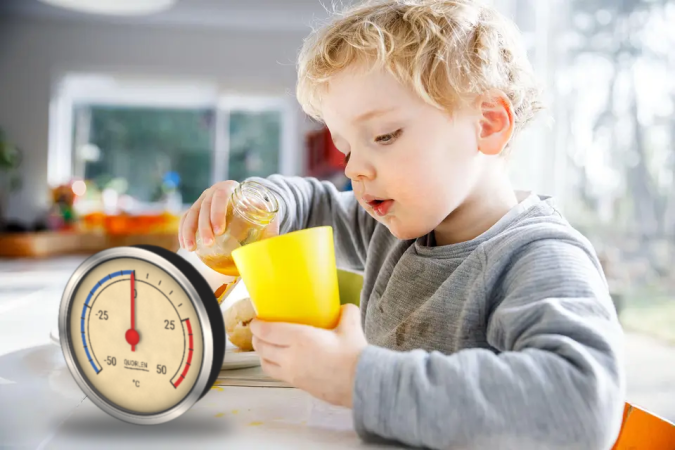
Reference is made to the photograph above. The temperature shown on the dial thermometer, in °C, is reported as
0 °C
